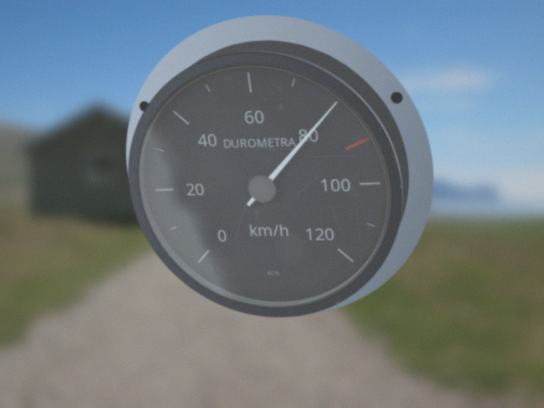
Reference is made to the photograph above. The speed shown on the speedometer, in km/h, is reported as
80 km/h
